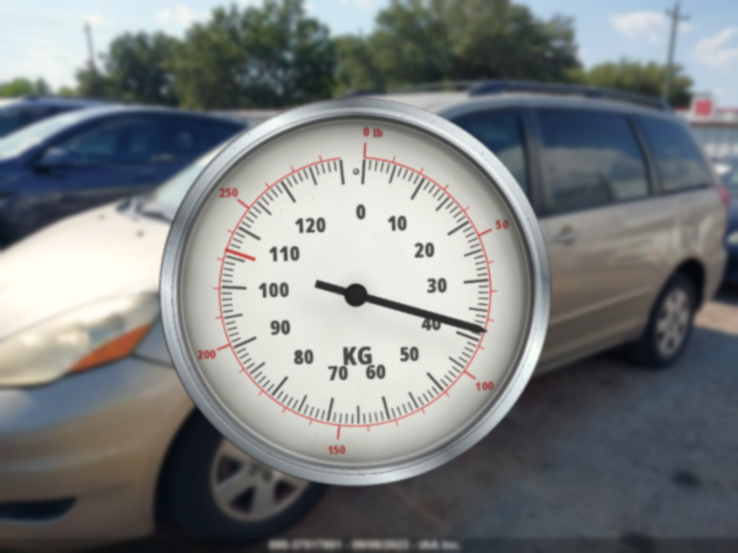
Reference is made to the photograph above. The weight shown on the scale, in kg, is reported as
38 kg
